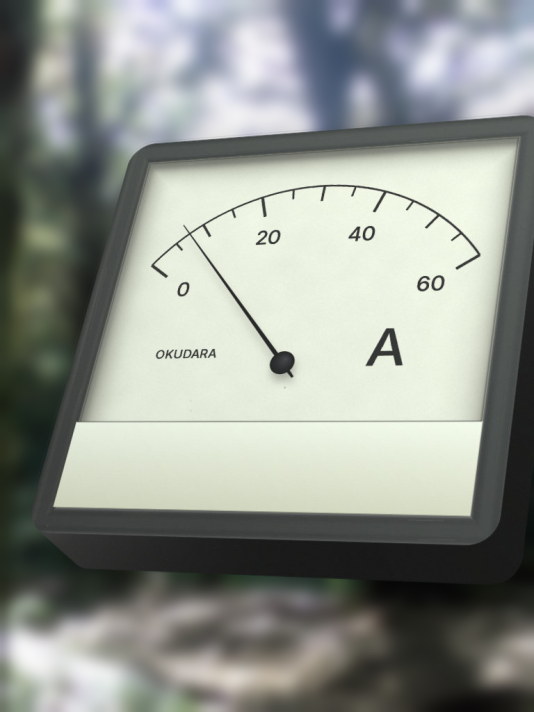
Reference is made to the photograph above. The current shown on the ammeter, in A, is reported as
7.5 A
